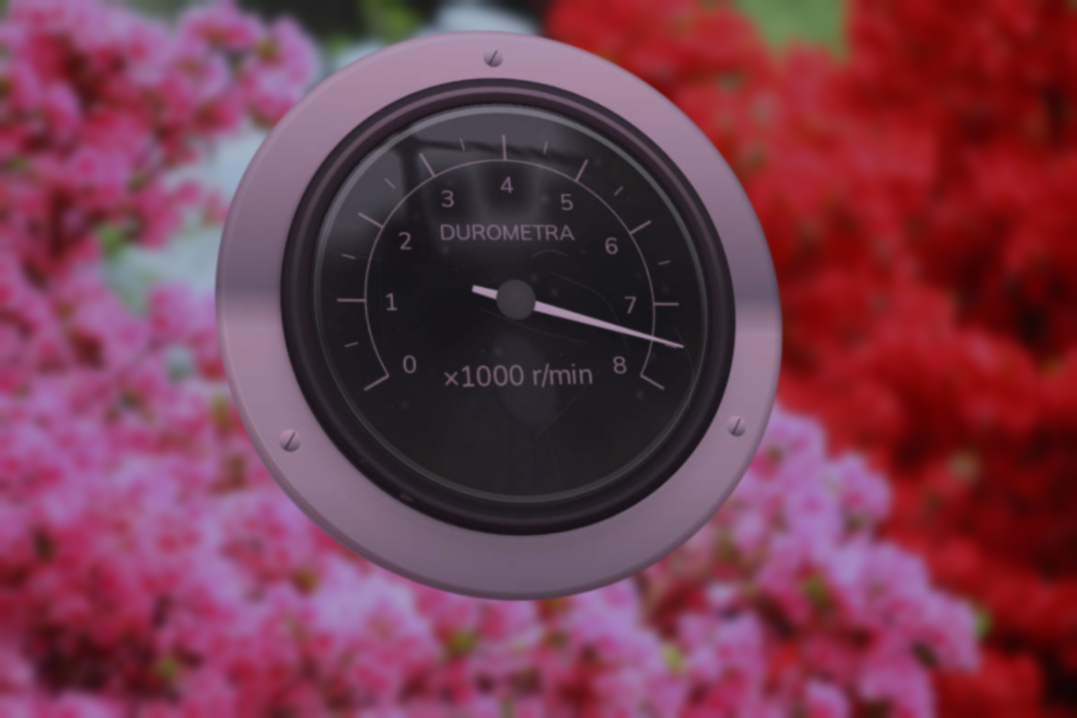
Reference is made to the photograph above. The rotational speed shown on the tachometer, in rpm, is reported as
7500 rpm
